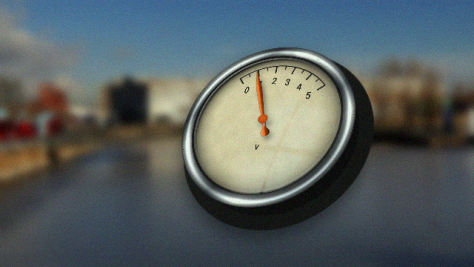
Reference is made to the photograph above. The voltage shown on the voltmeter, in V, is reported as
1 V
